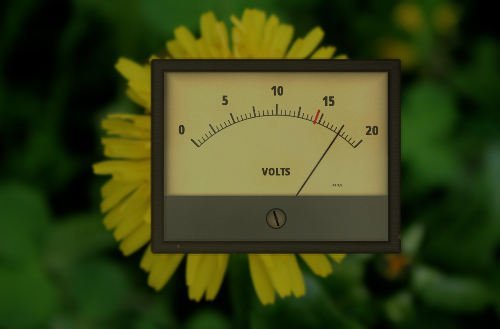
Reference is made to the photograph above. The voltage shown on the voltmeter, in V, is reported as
17.5 V
